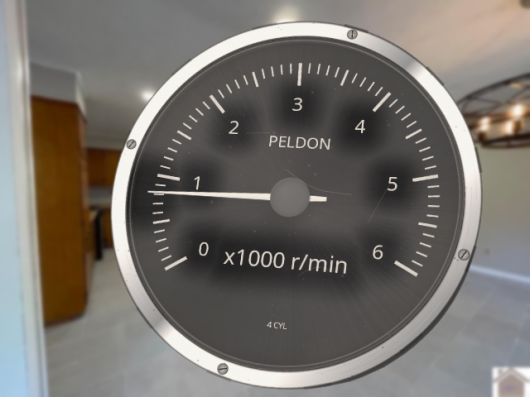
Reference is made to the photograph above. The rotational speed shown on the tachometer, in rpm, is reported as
800 rpm
